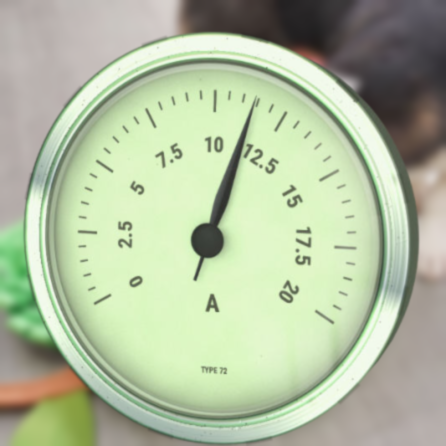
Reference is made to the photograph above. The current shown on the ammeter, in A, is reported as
11.5 A
